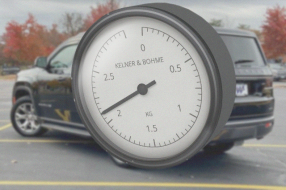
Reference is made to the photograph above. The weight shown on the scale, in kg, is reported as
2.1 kg
